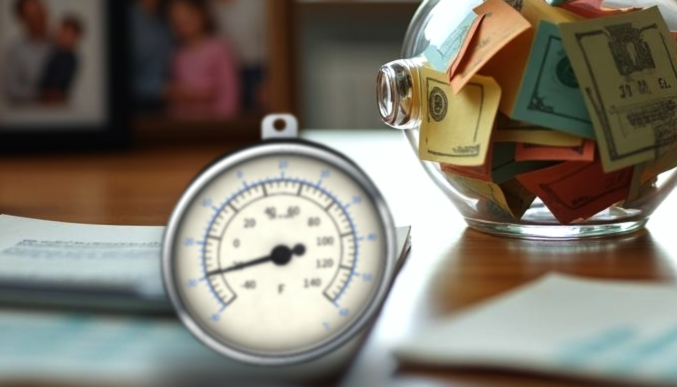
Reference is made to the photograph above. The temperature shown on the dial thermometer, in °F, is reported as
-20 °F
